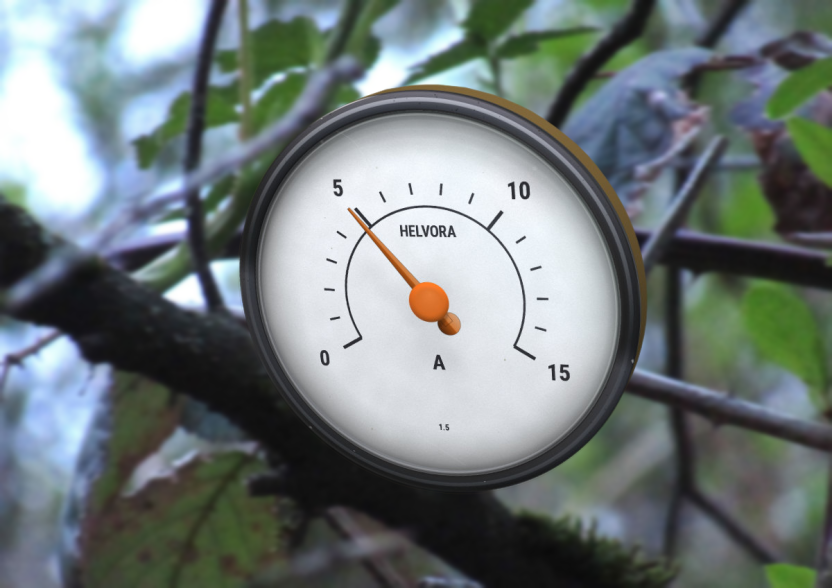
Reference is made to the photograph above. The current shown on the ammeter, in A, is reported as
5 A
